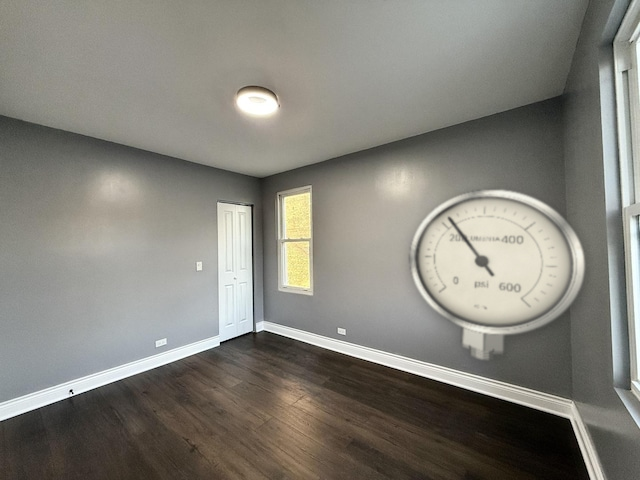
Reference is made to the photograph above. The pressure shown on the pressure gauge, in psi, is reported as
220 psi
